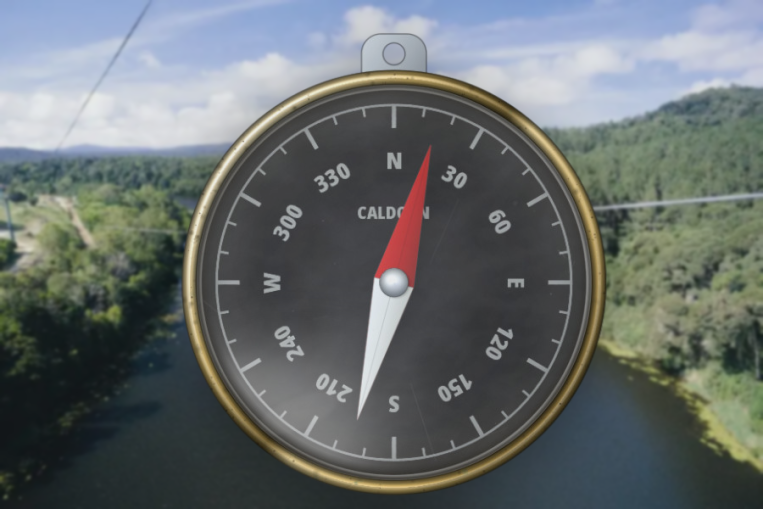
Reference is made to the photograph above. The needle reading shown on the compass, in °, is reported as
15 °
